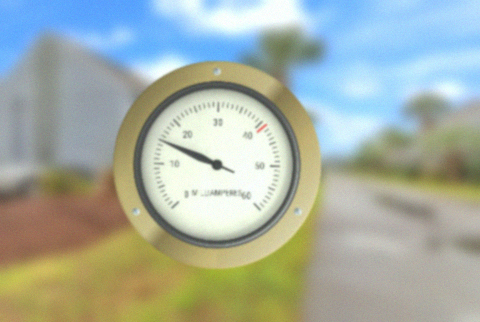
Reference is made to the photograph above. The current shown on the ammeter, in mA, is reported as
15 mA
